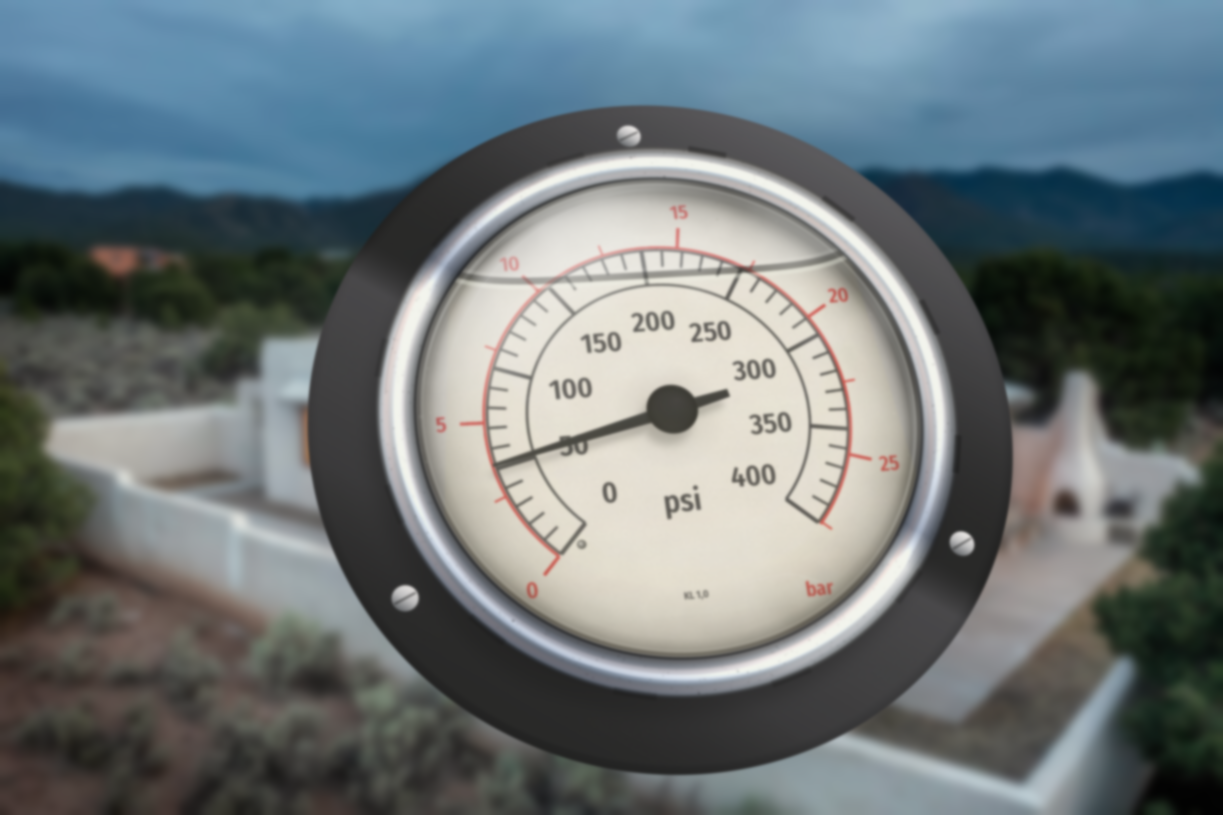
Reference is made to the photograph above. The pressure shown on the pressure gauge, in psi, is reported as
50 psi
